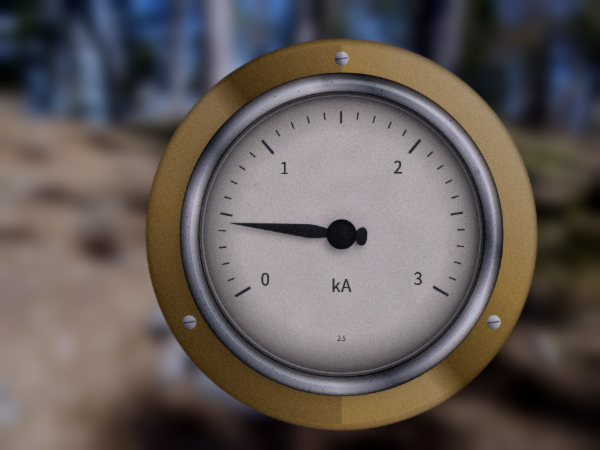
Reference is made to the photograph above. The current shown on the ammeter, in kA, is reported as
0.45 kA
